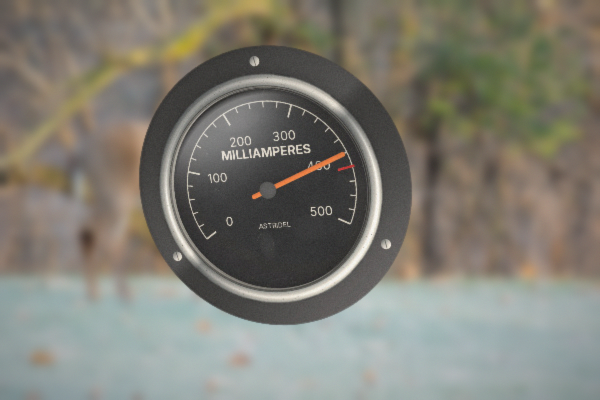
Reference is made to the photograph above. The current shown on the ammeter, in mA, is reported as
400 mA
